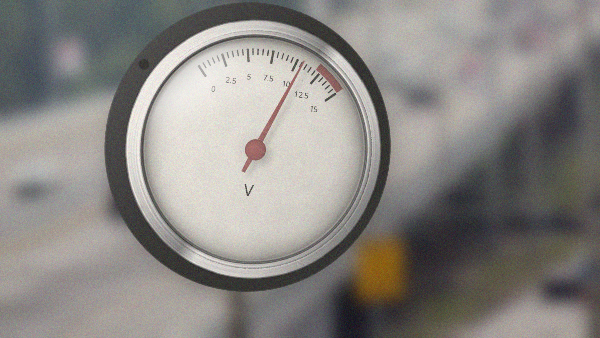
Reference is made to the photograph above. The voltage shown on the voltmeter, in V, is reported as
10.5 V
